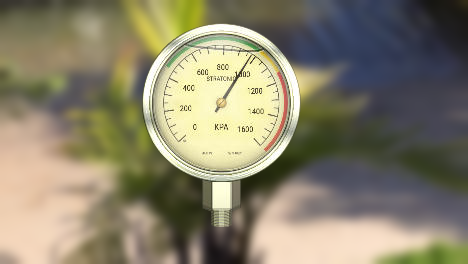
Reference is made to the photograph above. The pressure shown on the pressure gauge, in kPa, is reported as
975 kPa
